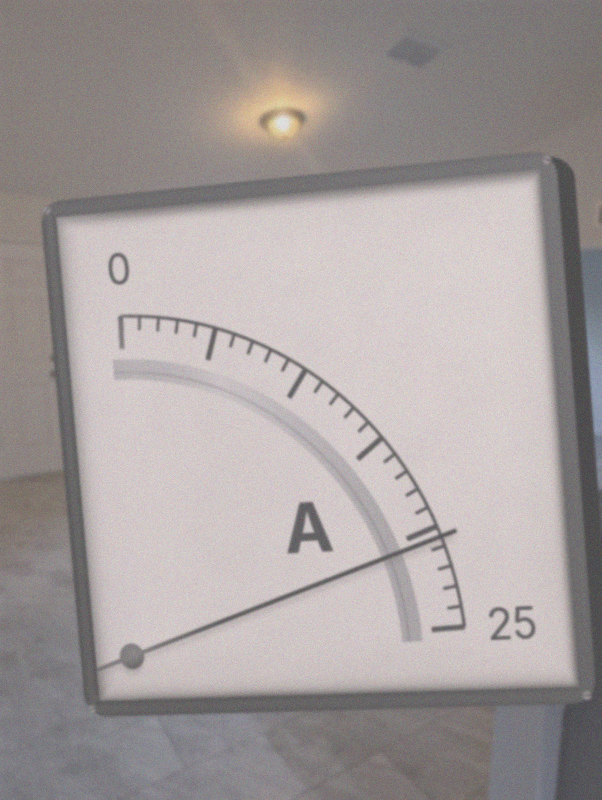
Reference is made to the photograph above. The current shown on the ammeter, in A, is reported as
20.5 A
